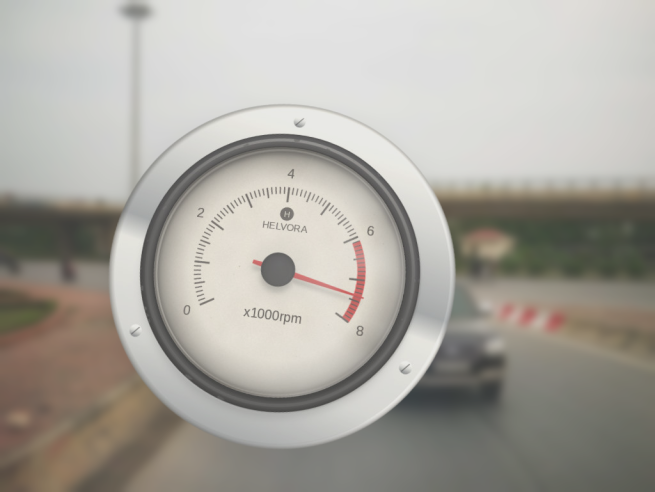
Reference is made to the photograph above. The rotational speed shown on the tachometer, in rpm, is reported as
7400 rpm
